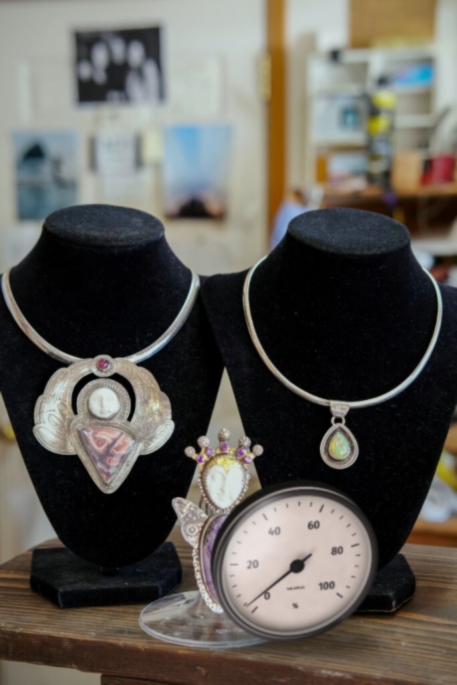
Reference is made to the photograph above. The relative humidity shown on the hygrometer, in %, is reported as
4 %
